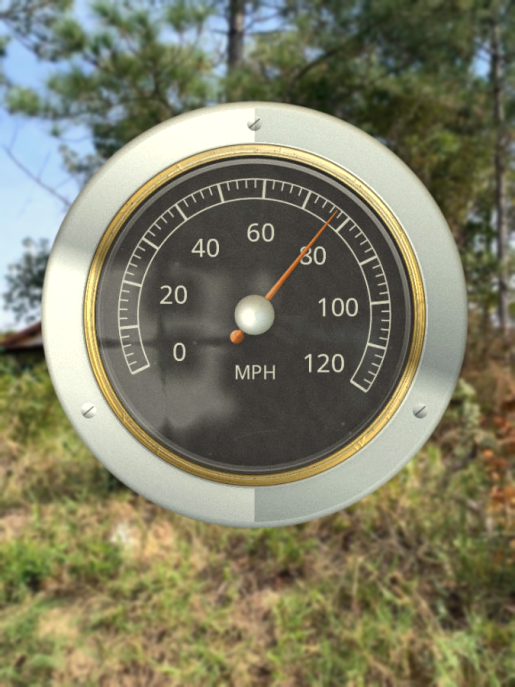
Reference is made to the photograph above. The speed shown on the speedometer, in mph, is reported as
77 mph
